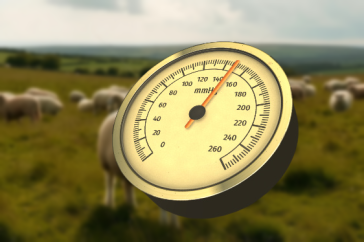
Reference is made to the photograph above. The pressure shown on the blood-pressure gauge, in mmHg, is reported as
150 mmHg
